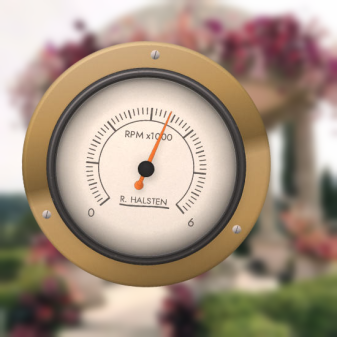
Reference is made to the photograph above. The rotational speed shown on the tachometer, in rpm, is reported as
3400 rpm
